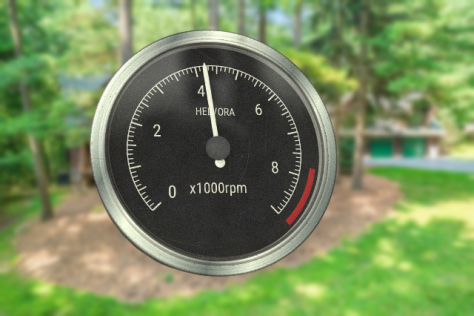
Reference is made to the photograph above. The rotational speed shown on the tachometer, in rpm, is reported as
4200 rpm
